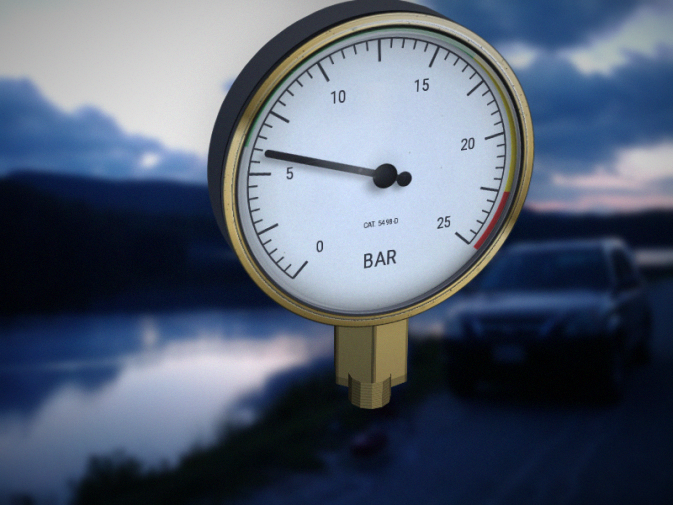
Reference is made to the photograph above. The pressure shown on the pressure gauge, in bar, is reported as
6 bar
